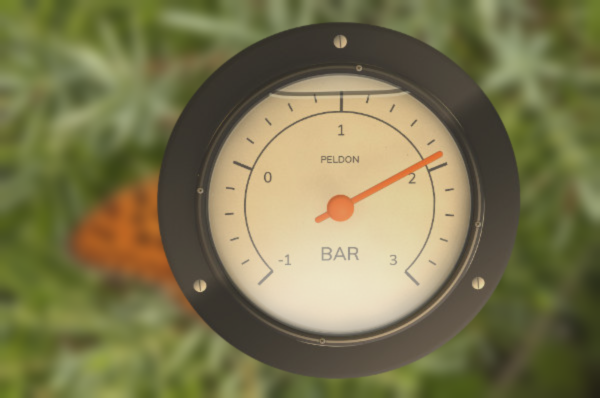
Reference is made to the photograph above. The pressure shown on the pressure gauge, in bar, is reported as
1.9 bar
